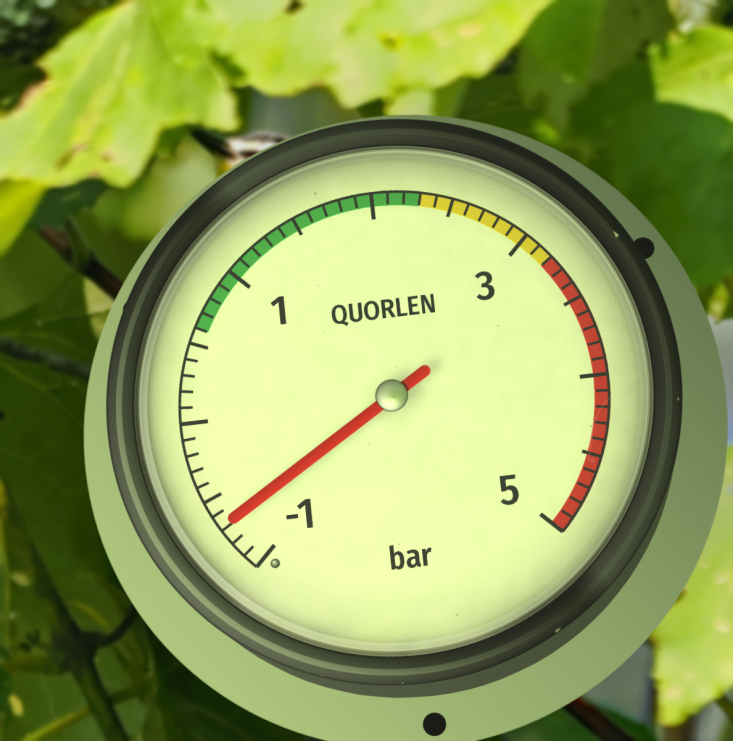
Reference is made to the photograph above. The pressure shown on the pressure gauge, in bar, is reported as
-0.7 bar
